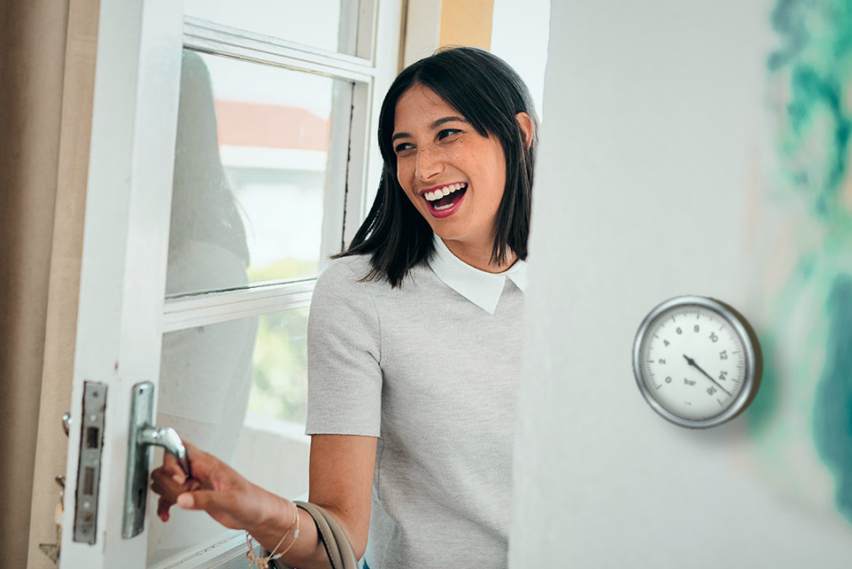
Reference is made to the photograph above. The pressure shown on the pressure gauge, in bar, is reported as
15 bar
